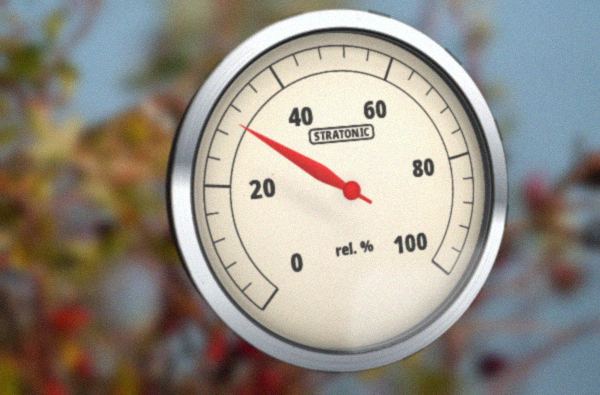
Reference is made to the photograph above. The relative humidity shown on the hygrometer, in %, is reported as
30 %
